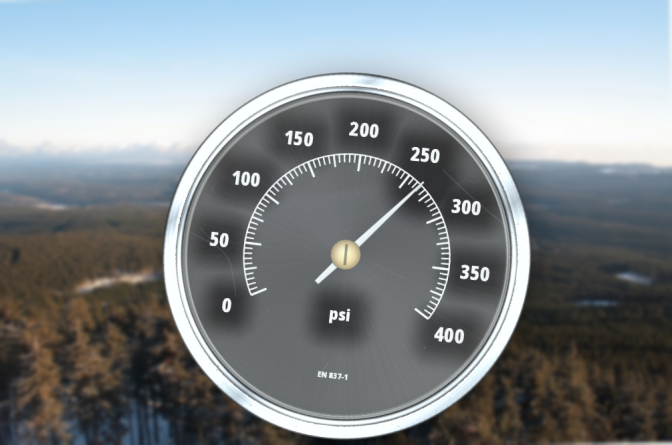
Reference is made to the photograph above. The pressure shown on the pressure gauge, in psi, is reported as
265 psi
